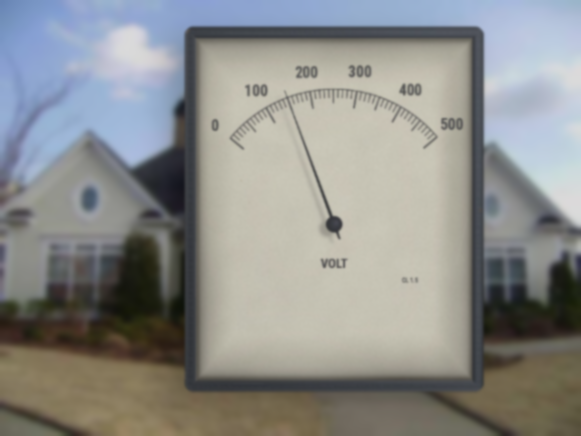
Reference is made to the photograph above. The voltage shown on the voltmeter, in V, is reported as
150 V
